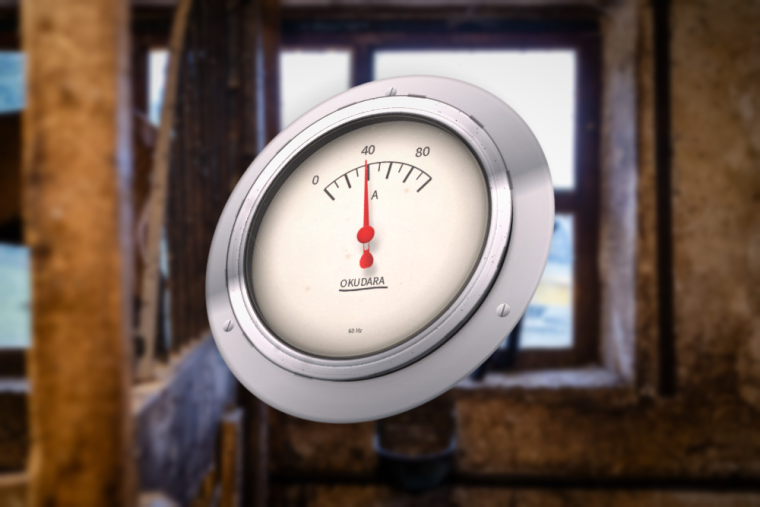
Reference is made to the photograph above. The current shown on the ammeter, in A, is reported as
40 A
